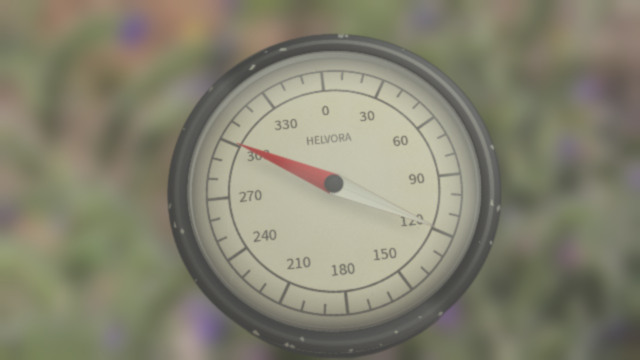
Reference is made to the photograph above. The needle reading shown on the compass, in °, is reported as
300 °
